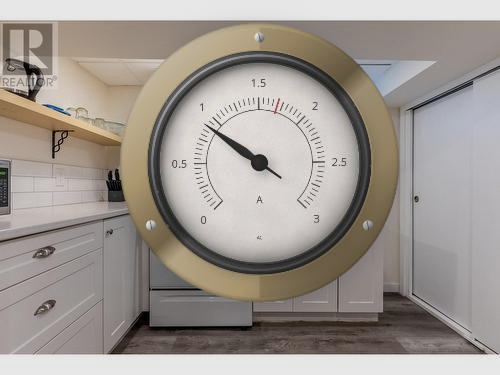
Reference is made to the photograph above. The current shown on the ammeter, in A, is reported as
0.9 A
